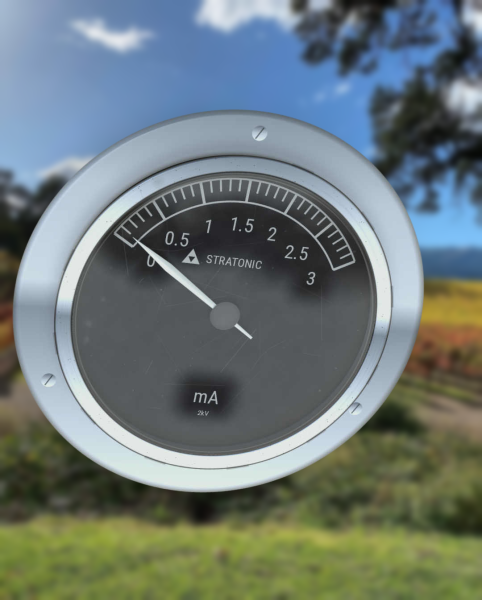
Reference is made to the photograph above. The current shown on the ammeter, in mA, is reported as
0.1 mA
